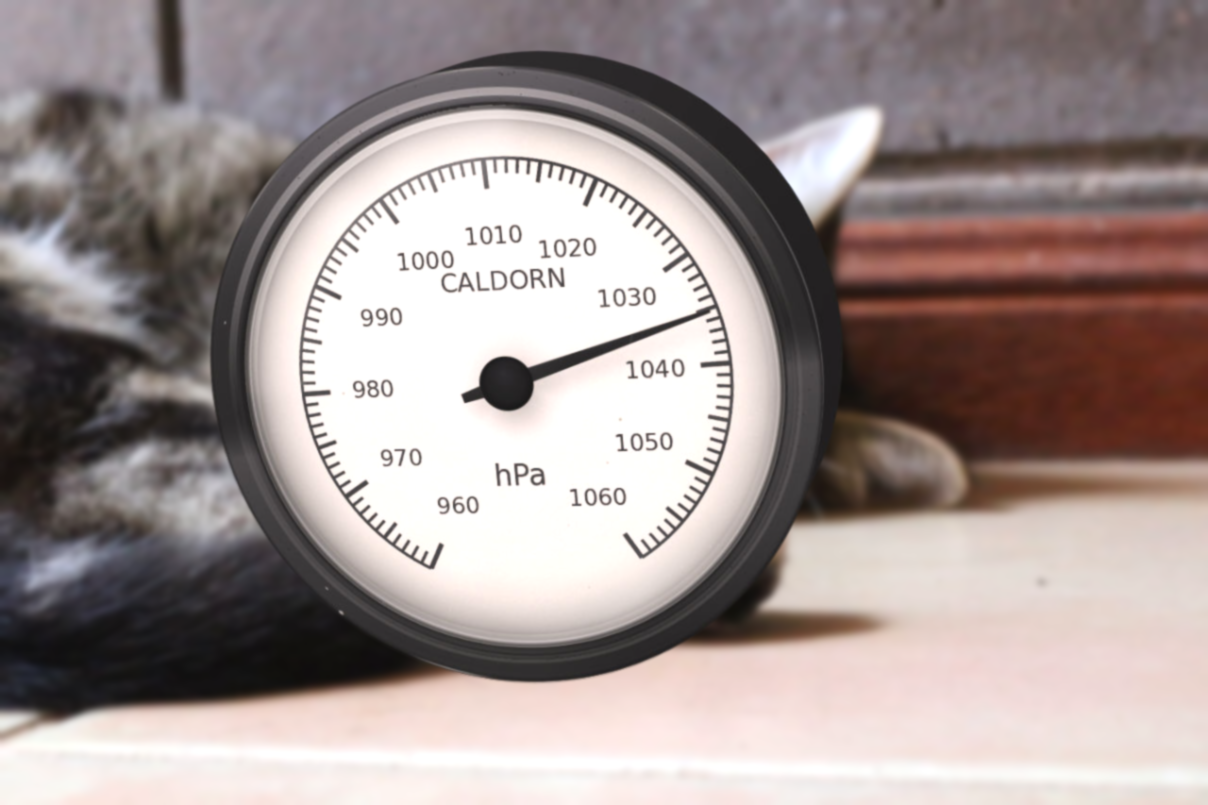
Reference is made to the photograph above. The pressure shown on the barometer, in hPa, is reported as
1035 hPa
